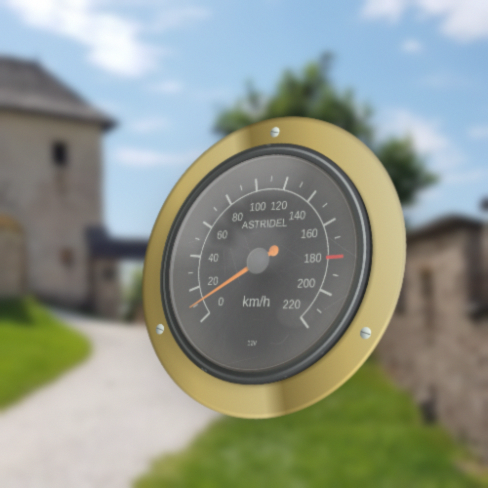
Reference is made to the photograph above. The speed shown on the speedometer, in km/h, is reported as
10 km/h
